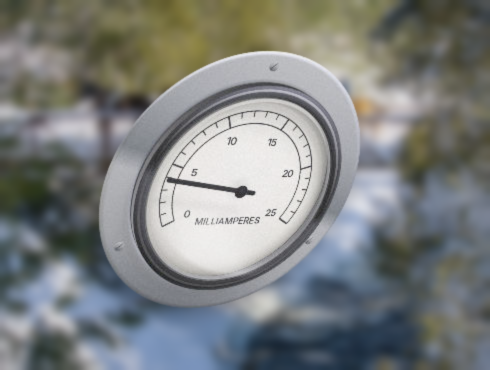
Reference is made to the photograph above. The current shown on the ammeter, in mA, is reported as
4 mA
